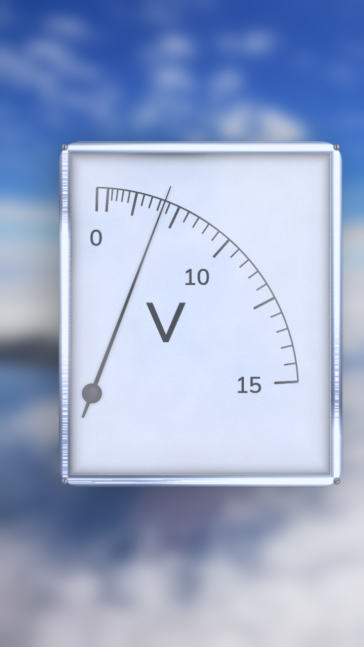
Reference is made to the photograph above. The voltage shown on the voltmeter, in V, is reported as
6.75 V
